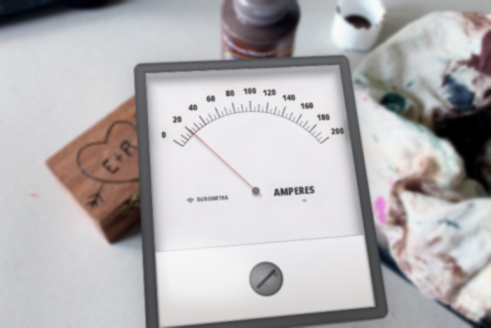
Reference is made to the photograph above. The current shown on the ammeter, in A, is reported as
20 A
